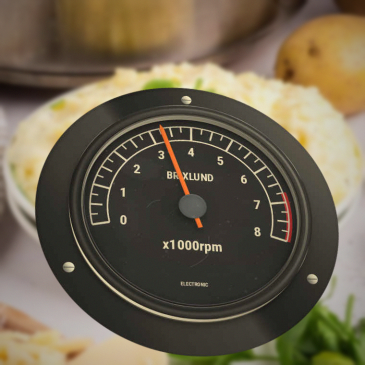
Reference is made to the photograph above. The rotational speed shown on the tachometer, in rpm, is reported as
3250 rpm
